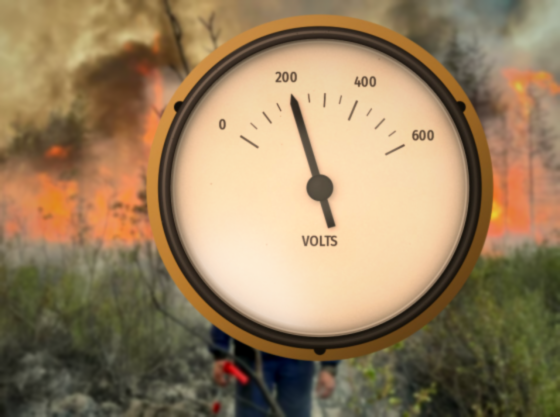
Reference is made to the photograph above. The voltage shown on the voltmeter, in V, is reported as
200 V
